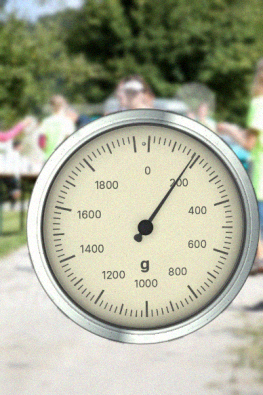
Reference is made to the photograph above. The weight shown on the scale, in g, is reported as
180 g
